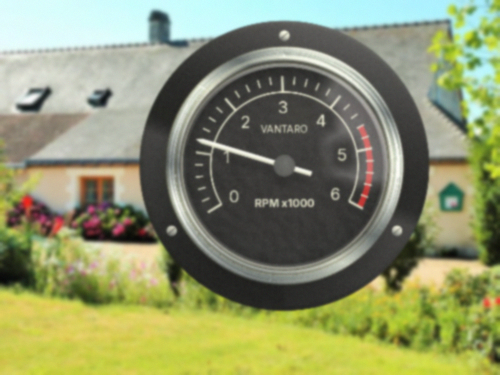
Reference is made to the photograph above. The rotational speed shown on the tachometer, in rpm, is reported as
1200 rpm
